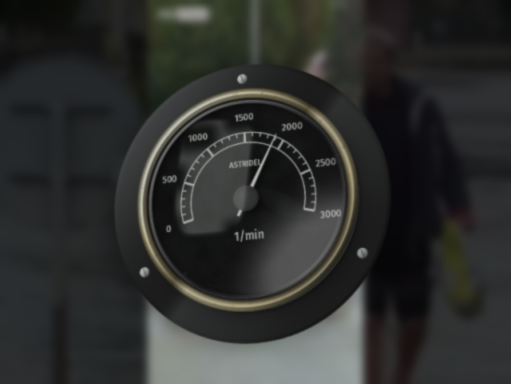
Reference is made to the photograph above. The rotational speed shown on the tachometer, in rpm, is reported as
1900 rpm
